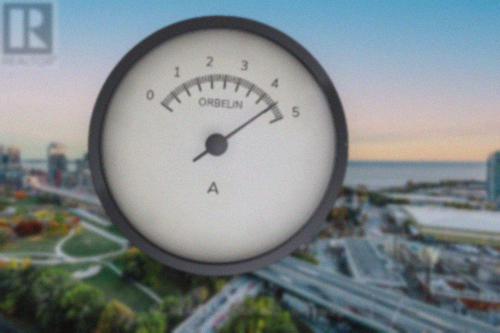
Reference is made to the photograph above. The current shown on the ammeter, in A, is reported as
4.5 A
